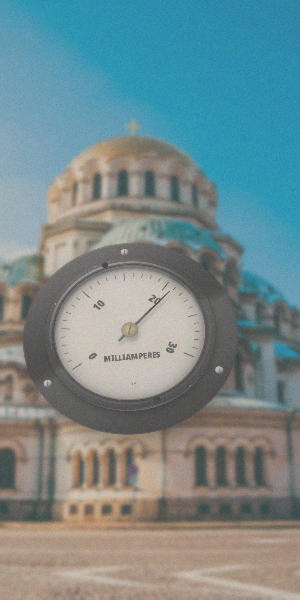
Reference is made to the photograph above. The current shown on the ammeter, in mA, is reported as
21 mA
